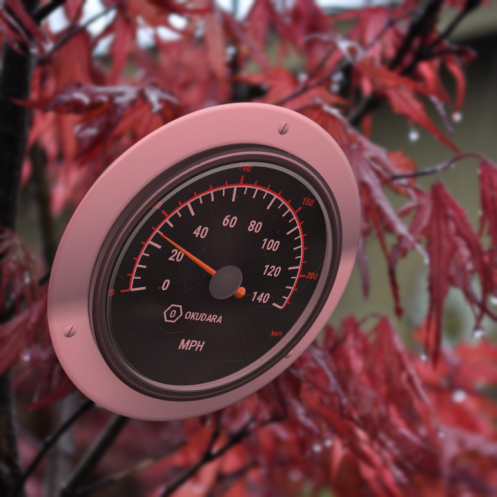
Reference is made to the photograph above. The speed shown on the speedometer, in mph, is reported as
25 mph
